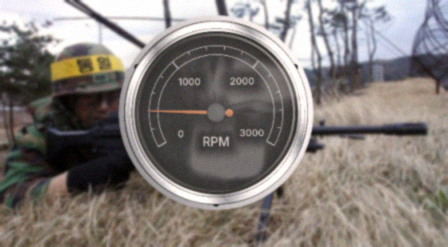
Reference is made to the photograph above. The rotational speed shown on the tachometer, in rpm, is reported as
400 rpm
